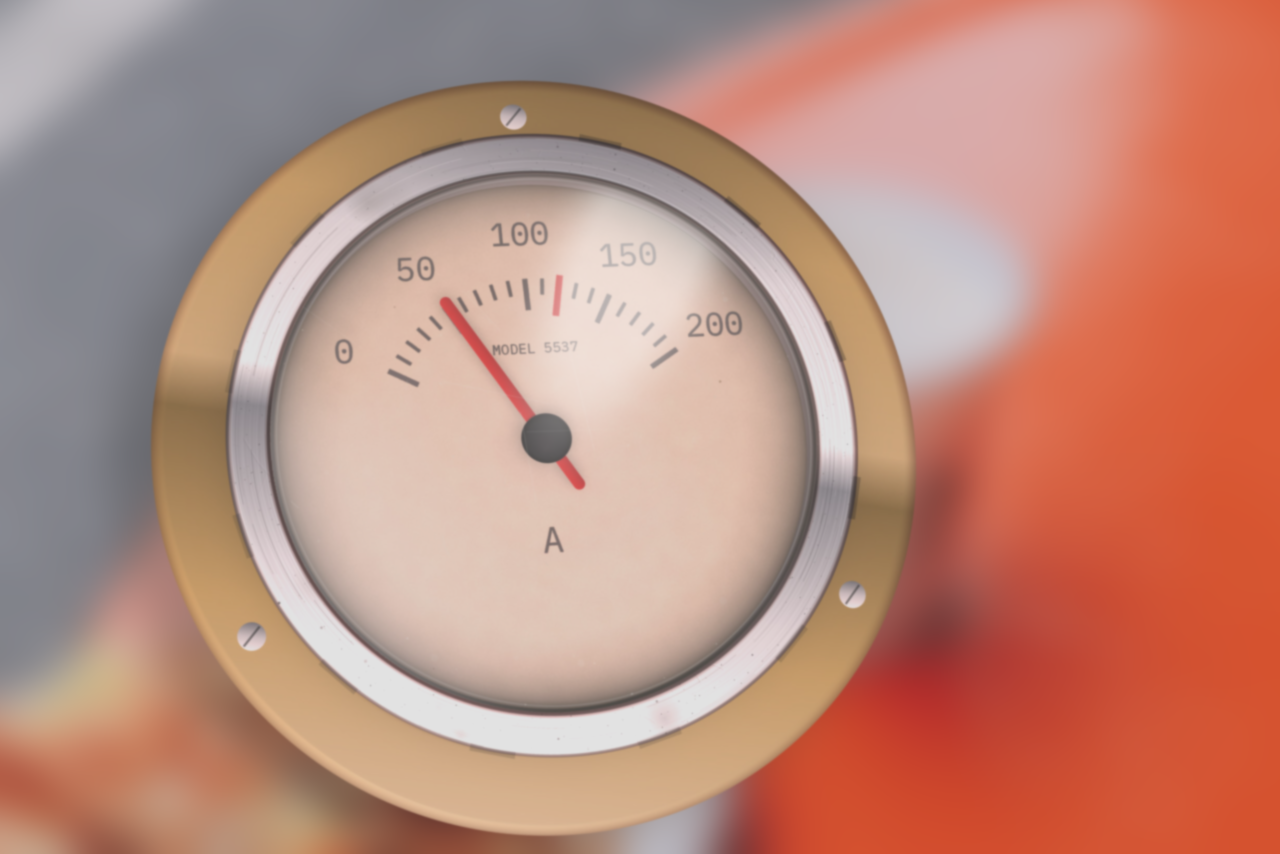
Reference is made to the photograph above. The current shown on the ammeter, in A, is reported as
50 A
